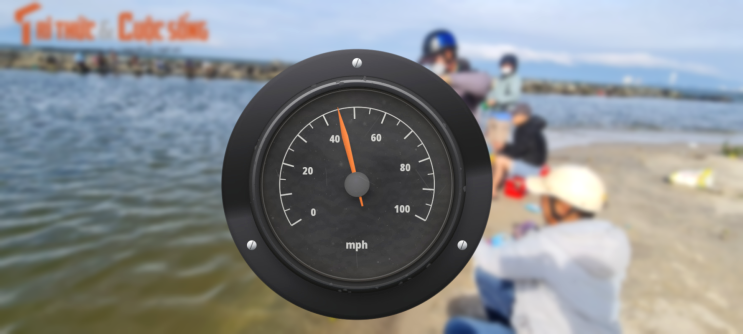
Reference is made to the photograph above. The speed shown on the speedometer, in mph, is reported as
45 mph
